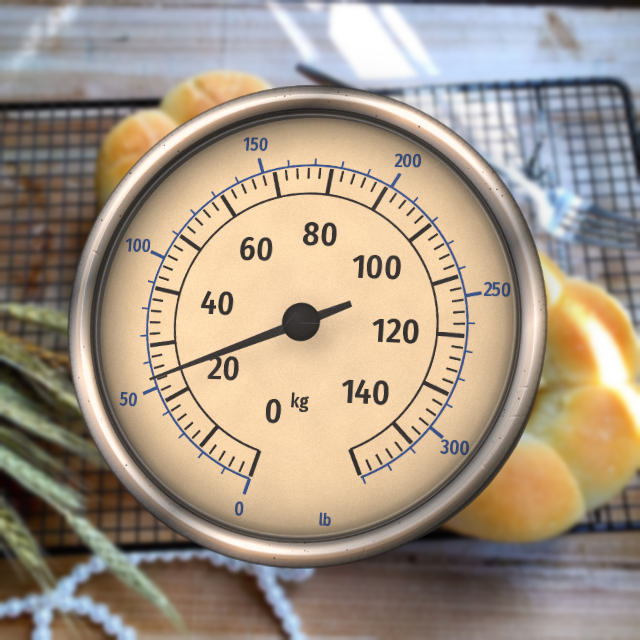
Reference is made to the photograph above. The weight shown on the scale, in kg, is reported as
24 kg
